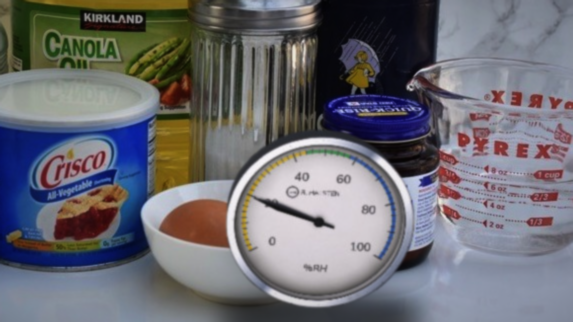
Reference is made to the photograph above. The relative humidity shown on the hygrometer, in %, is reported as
20 %
